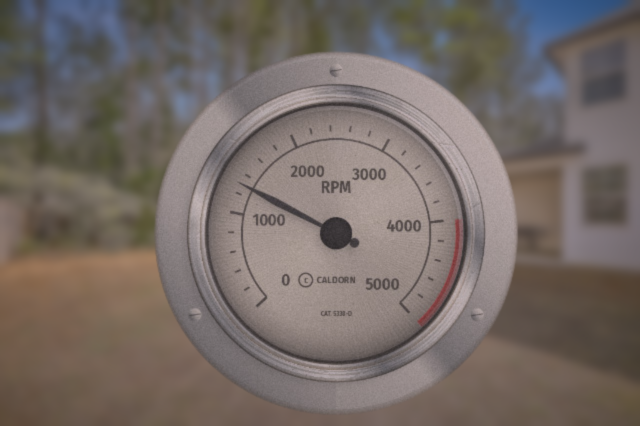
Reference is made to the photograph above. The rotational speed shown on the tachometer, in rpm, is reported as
1300 rpm
